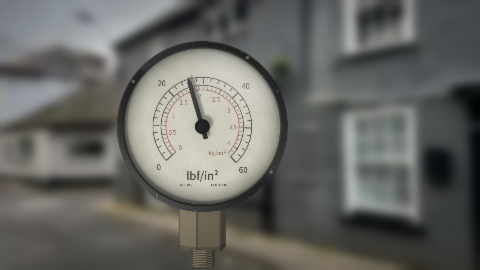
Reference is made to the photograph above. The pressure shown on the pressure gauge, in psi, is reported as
26 psi
